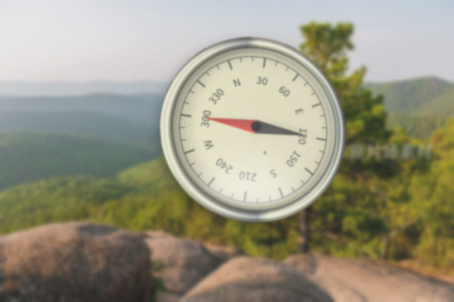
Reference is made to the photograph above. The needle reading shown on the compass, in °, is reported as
300 °
